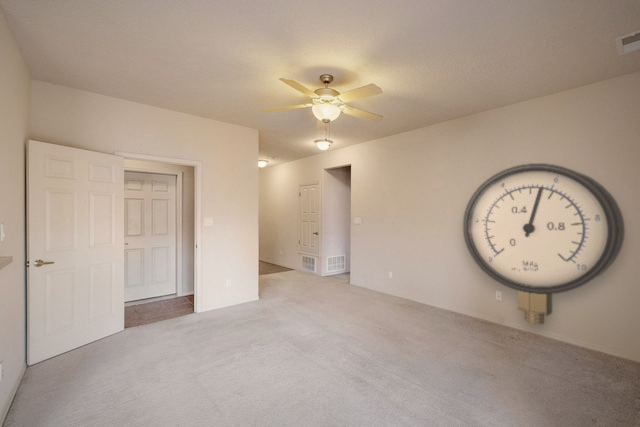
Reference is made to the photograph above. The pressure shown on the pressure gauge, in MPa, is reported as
0.55 MPa
